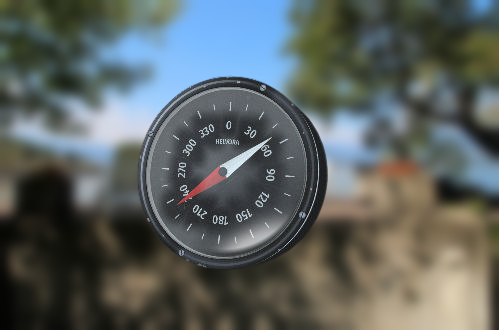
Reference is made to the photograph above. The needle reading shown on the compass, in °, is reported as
232.5 °
